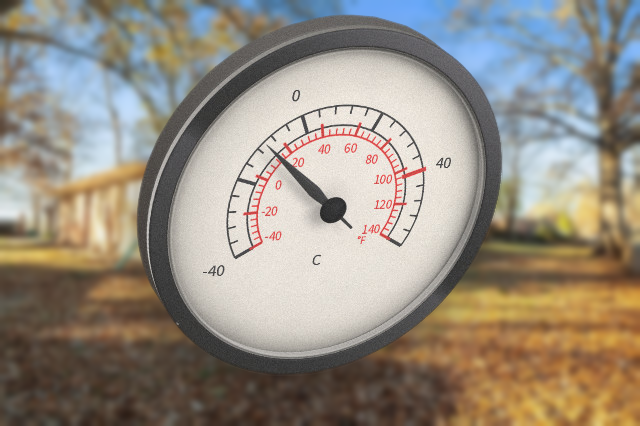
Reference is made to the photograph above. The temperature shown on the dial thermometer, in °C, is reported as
-10 °C
